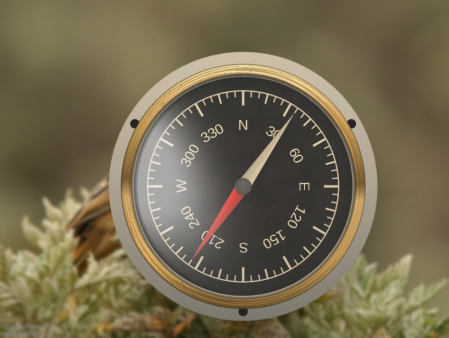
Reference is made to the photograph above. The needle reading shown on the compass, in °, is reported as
215 °
